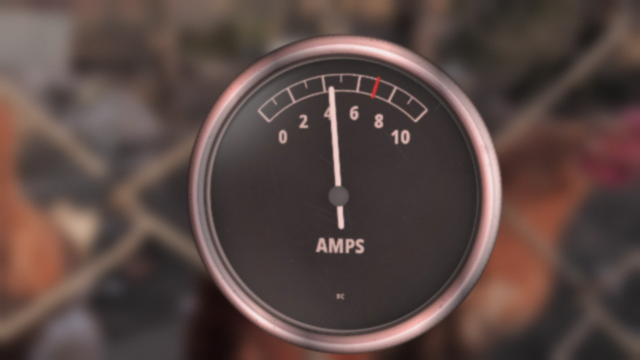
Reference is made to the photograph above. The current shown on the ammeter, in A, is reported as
4.5 A
